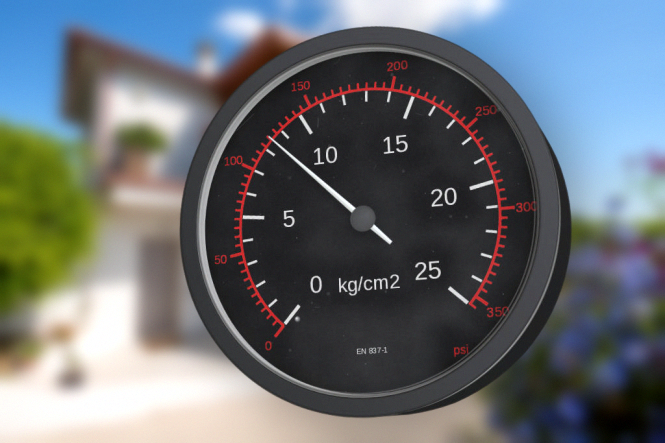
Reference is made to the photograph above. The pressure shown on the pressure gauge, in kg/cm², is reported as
8.5 kg/cm²
